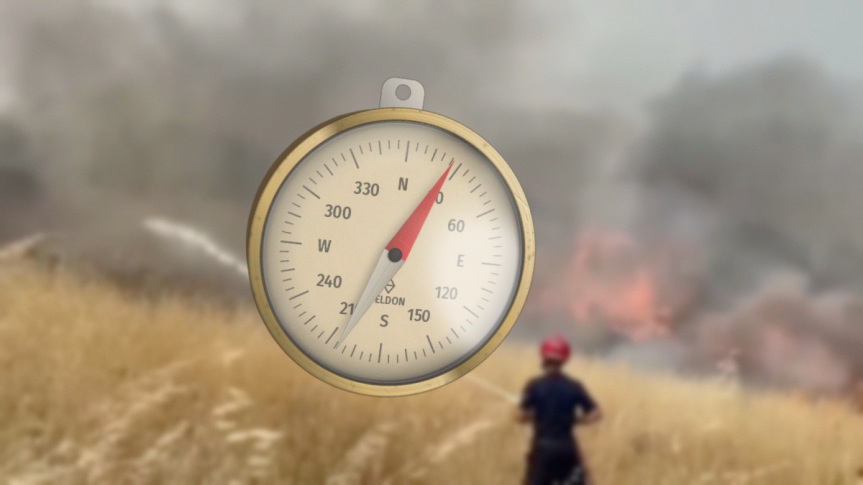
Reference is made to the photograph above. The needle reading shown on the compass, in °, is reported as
25 °
